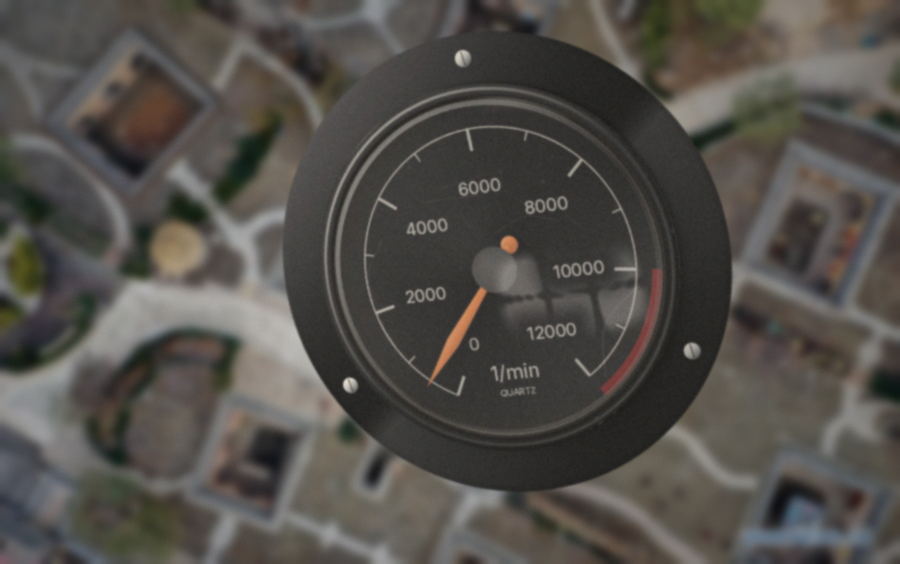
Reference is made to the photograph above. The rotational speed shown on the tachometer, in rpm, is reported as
500 rpm
